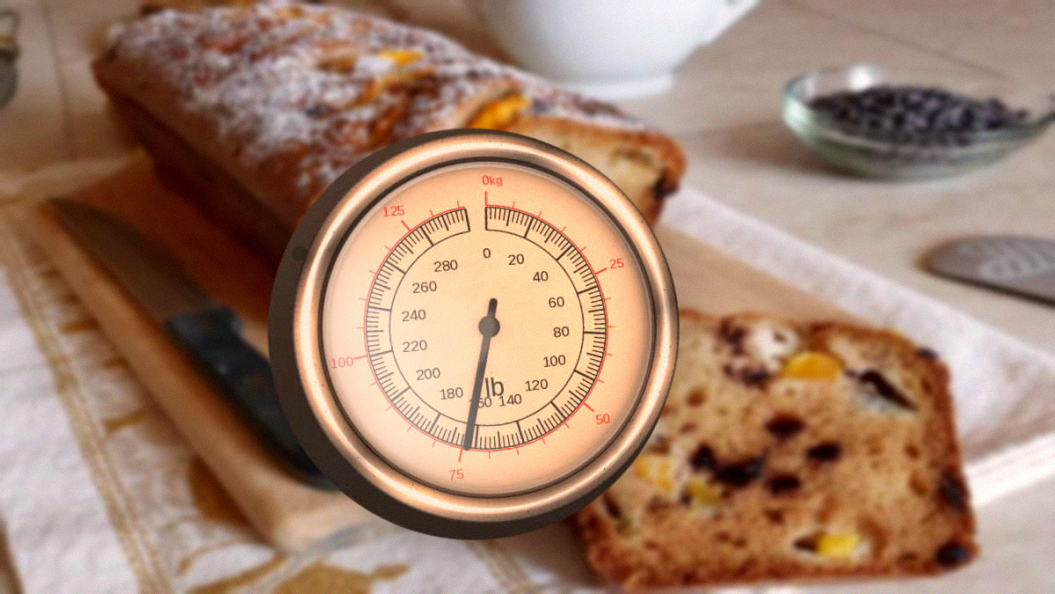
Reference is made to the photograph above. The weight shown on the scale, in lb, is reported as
164 lb
